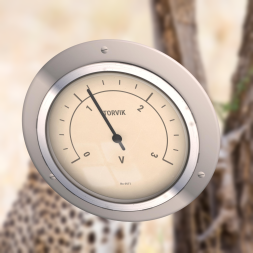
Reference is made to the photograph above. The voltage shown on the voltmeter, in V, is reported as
1.2 V
